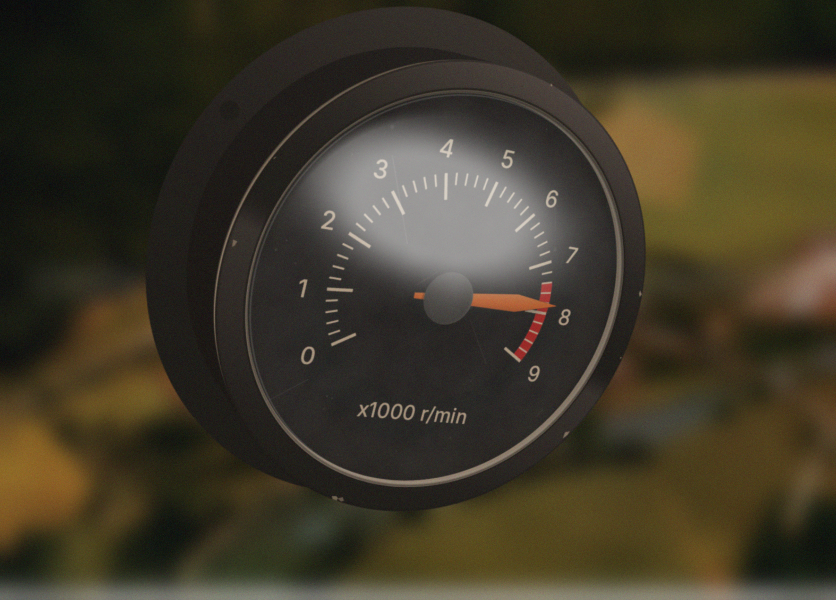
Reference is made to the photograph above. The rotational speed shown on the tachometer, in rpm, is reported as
7800 rpm
